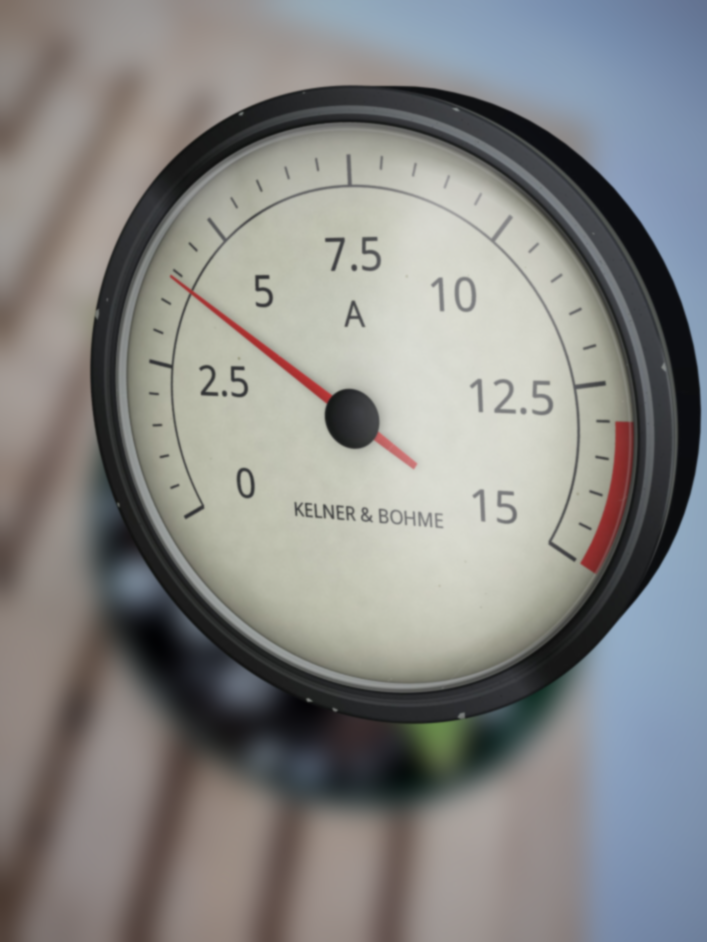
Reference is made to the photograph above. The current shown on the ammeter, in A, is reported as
4 A
